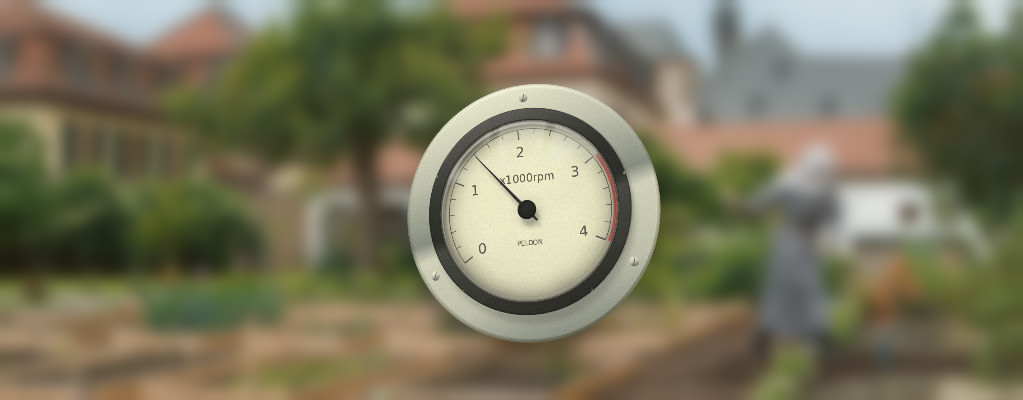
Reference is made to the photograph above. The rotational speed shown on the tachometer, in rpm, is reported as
1400 rpm
